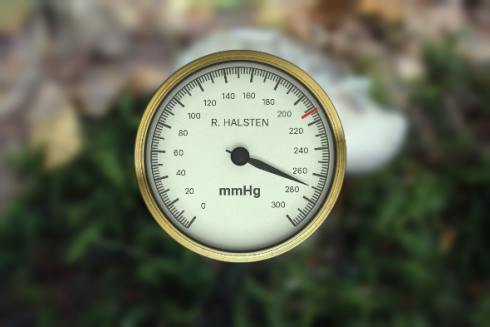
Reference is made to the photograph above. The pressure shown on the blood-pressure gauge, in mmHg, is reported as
270 mmHg
